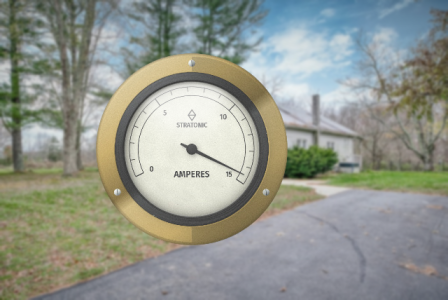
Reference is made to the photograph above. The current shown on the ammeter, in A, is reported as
14.5 A
